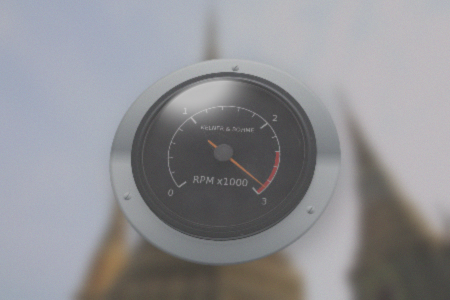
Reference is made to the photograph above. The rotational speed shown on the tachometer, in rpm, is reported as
2900 rpm
